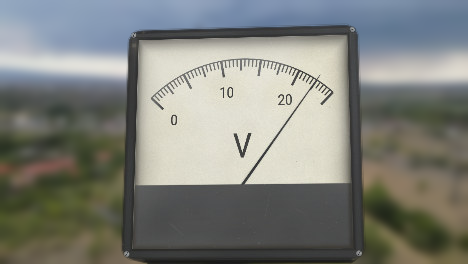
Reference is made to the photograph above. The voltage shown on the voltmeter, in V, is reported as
22.5 V
